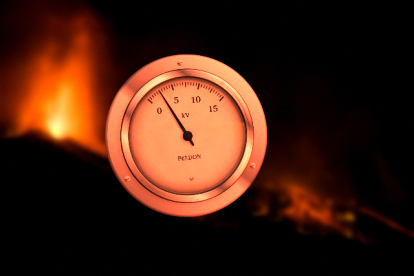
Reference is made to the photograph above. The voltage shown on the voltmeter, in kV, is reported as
2.5 kV
